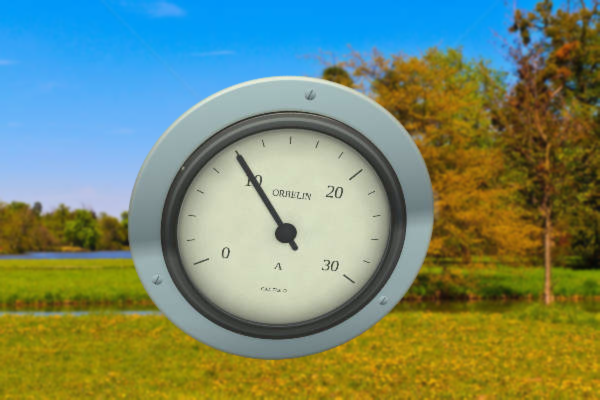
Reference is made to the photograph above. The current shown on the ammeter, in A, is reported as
10 A
